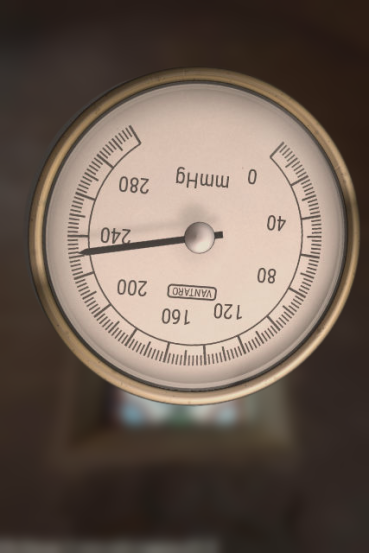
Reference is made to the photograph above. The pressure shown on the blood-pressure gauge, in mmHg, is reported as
232 mmHg
